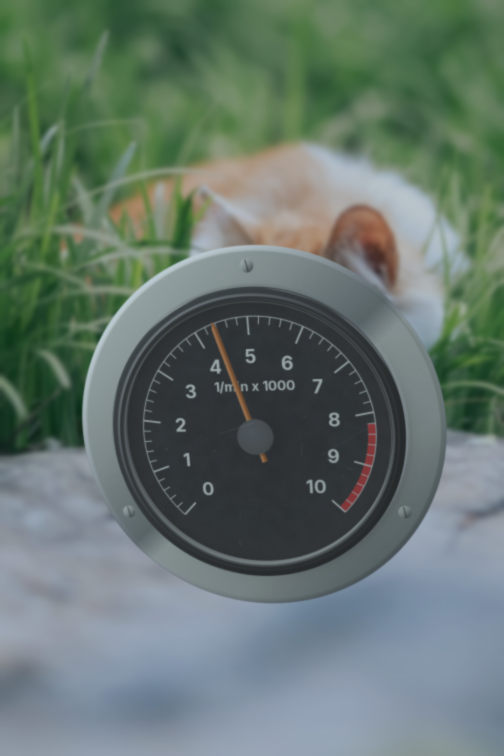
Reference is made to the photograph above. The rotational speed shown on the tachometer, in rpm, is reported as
4400 rpm
